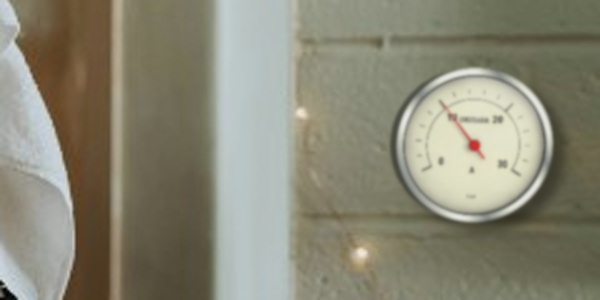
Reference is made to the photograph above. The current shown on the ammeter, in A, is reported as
10 A
